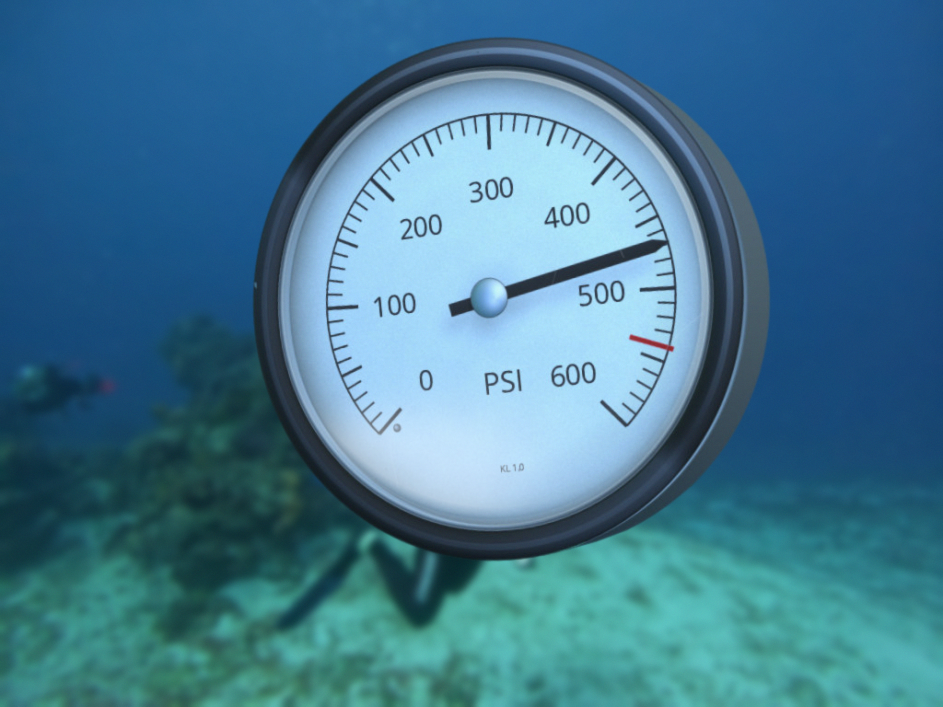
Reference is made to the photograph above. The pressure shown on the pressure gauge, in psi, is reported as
470 psi
